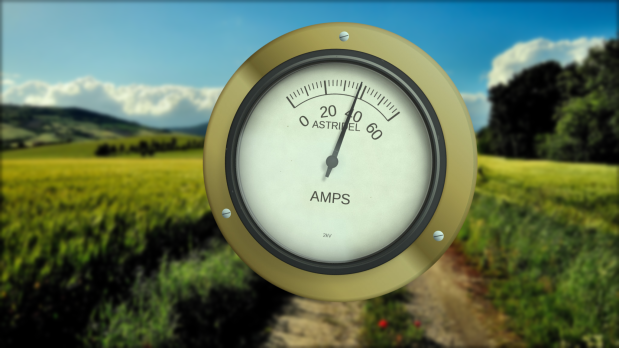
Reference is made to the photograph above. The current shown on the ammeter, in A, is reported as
38 A
